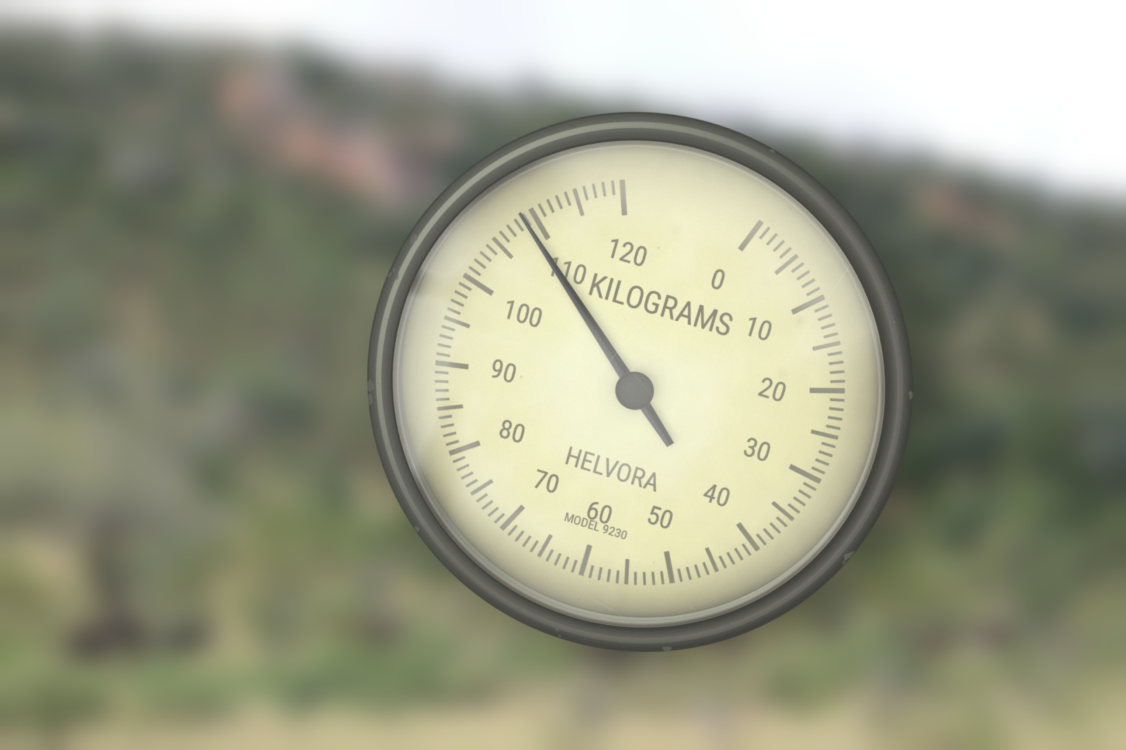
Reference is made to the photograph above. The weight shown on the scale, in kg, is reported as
109 kg
